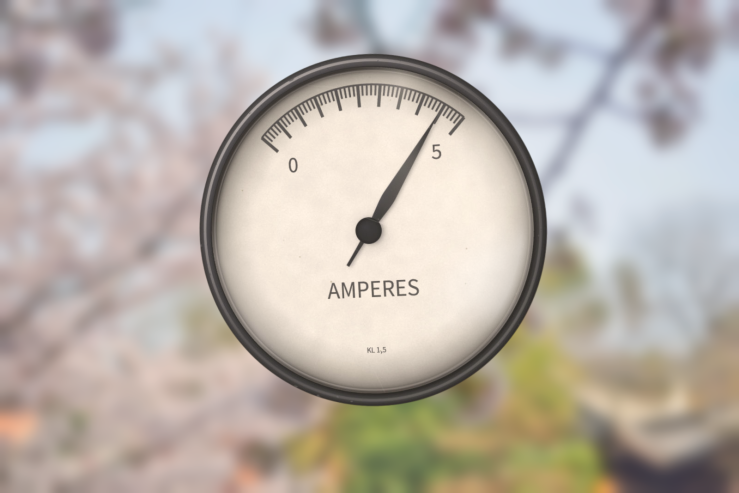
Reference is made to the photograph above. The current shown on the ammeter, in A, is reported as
4.5 A
